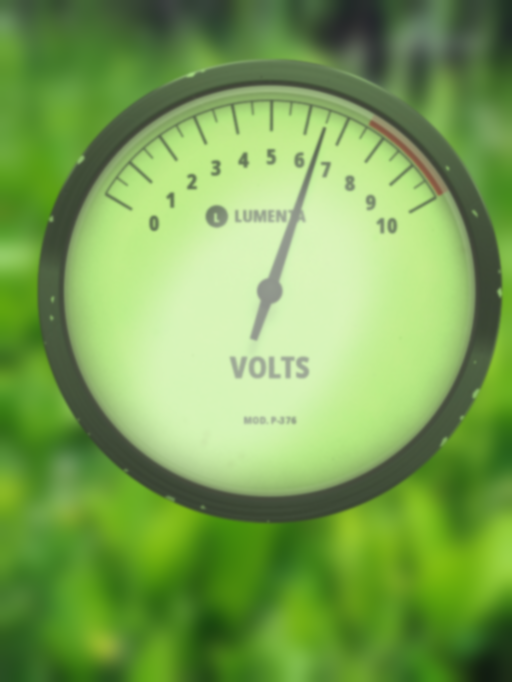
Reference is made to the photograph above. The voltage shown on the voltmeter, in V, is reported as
6.5 V
